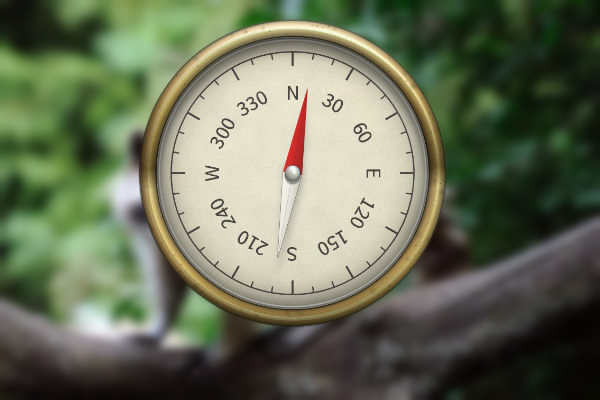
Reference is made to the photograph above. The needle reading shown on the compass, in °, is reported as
10 °
